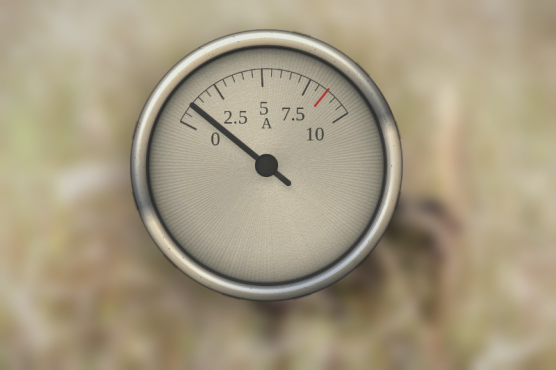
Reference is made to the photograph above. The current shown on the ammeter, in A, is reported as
1 A
